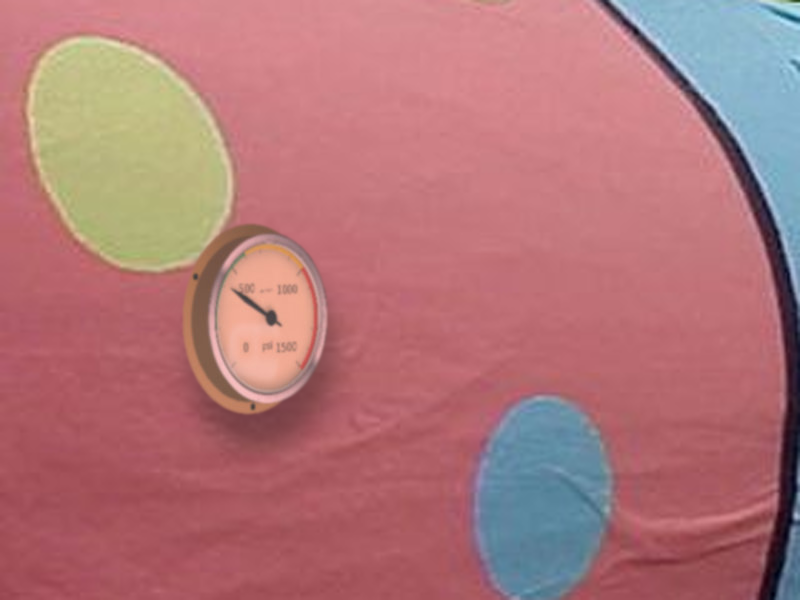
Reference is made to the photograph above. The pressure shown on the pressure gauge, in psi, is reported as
400 psi
